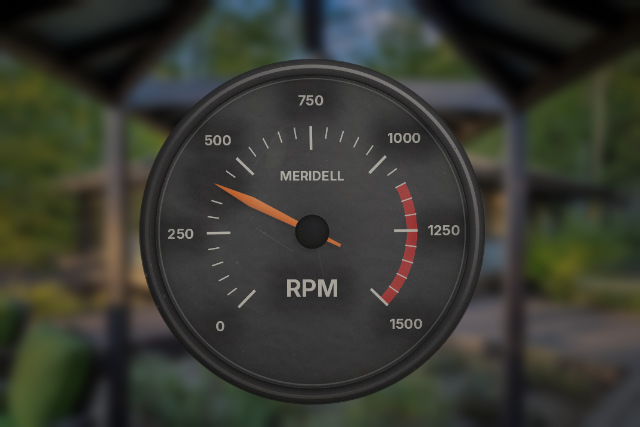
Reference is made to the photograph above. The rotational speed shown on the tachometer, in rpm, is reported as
400 rpm
